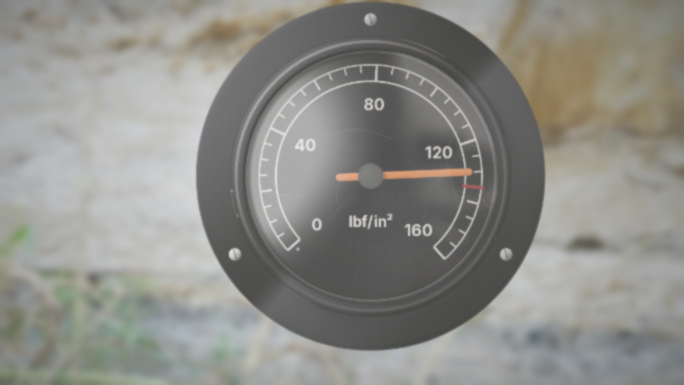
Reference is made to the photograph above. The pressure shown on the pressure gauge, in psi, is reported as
130 psi
